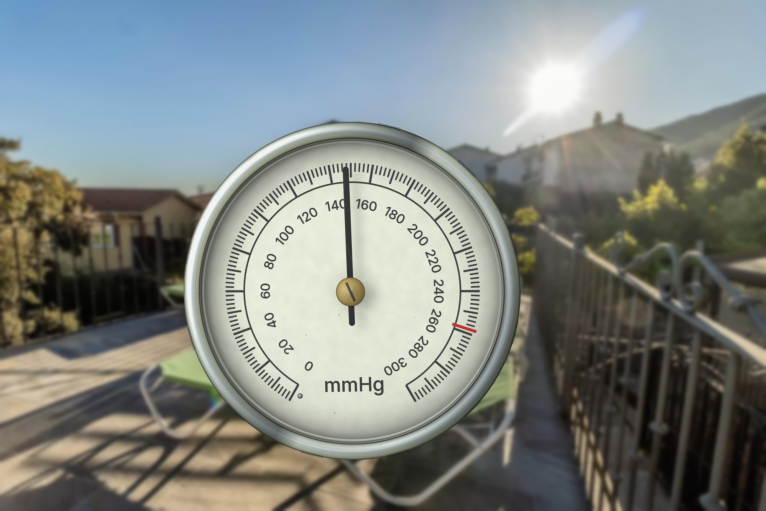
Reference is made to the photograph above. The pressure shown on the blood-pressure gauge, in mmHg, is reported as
148 mmHg
